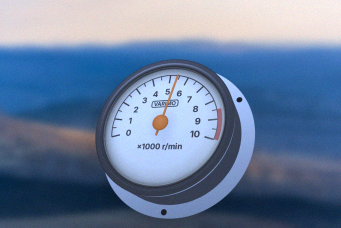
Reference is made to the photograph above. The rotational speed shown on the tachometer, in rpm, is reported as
5500 rpm
